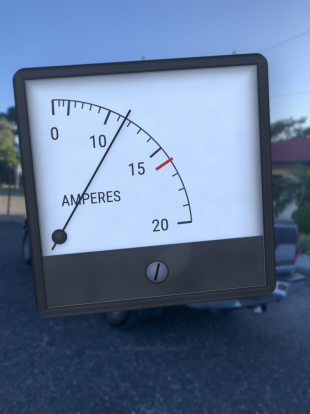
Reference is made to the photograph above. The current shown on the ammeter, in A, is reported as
11.5 A
